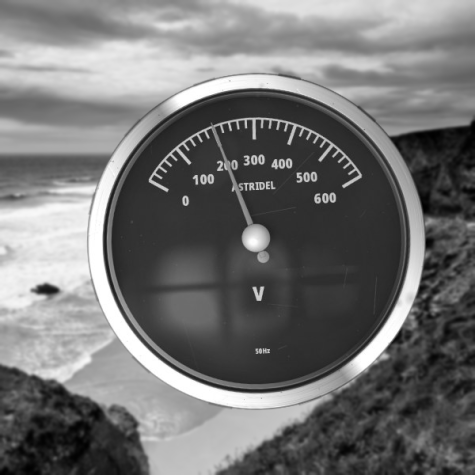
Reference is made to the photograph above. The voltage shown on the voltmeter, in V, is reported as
200 V
